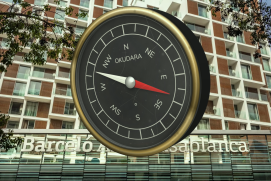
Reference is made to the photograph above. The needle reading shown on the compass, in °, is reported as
112.5 °
